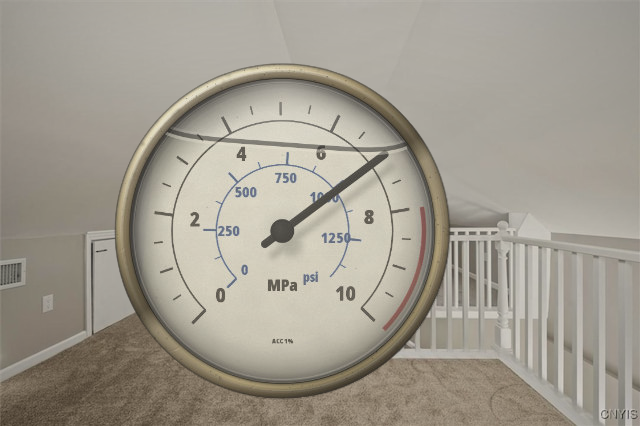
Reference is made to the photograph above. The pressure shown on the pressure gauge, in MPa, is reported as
7 MPa
